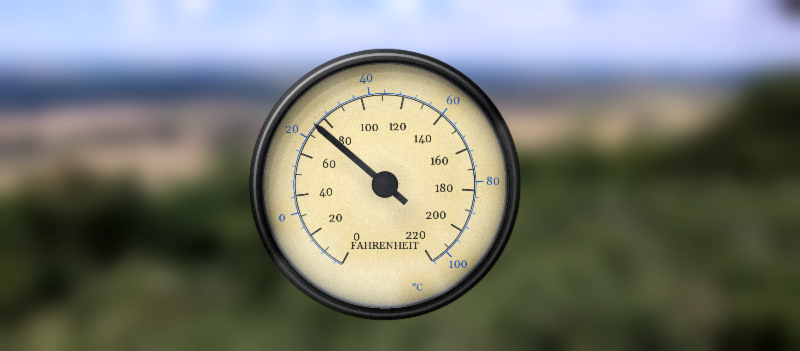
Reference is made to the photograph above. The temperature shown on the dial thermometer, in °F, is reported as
75 °F
